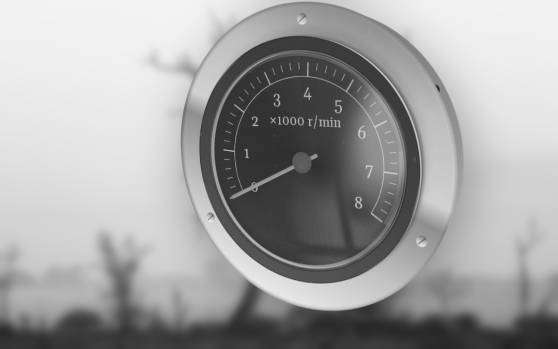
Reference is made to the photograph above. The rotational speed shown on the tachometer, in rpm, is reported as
0 rpm
